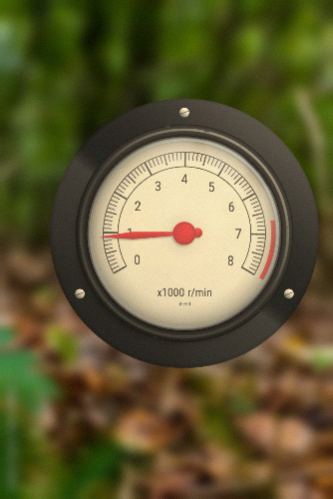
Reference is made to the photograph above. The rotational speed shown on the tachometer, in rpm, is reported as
900 rpm
